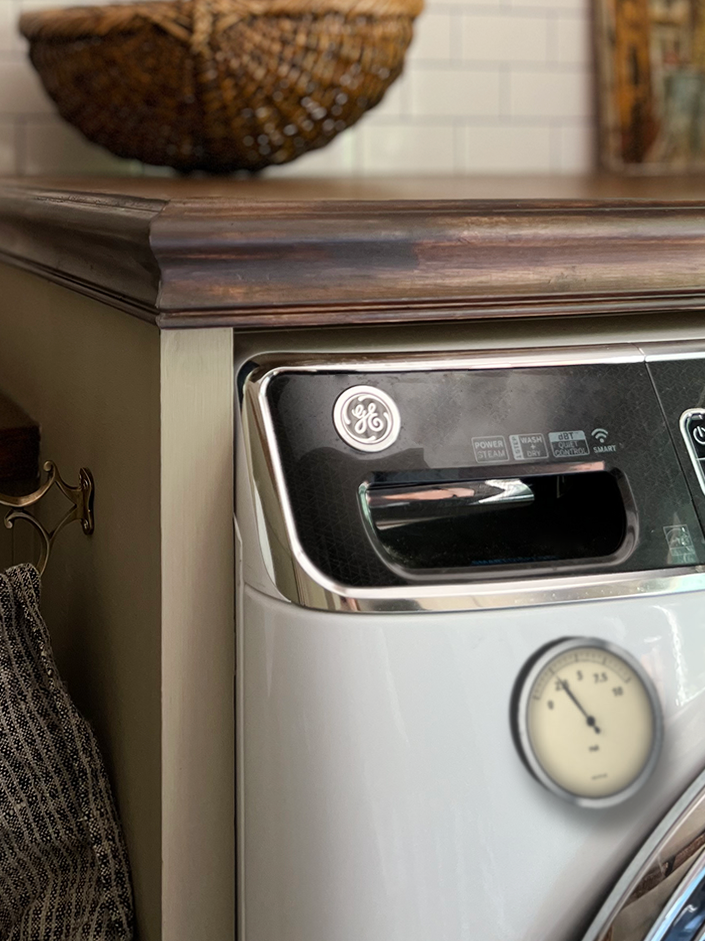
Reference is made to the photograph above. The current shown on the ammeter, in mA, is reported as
2.5 mA
